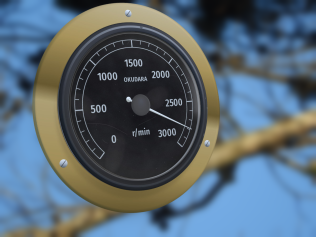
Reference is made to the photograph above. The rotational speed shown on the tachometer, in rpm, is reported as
2800 rpm
